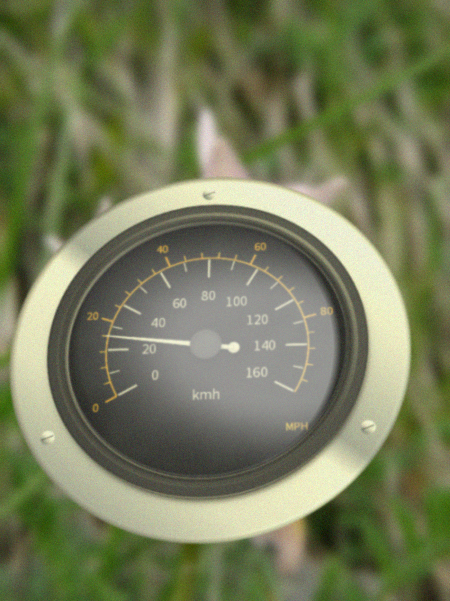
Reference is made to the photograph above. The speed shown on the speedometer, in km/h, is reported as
25 km/h
